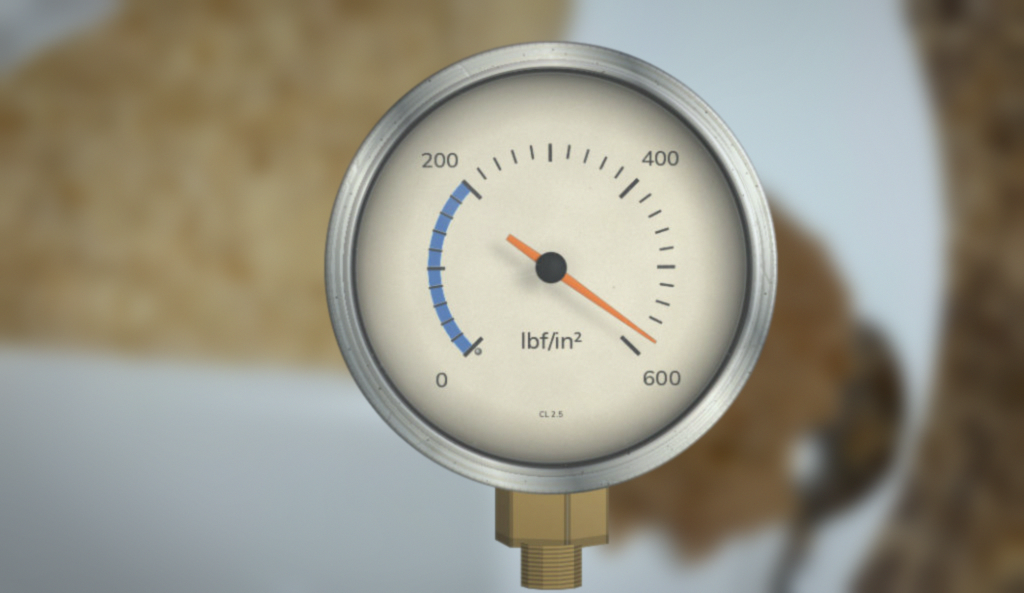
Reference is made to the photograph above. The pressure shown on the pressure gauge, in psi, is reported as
580 psi
